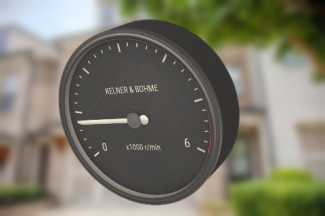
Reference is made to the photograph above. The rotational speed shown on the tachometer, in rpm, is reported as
800 rpm
